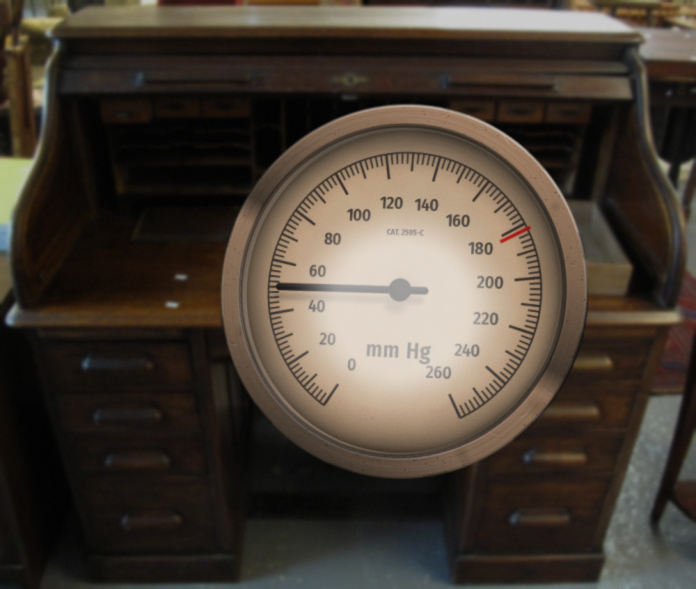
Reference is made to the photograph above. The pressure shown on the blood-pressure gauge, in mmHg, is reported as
50 mmHg
